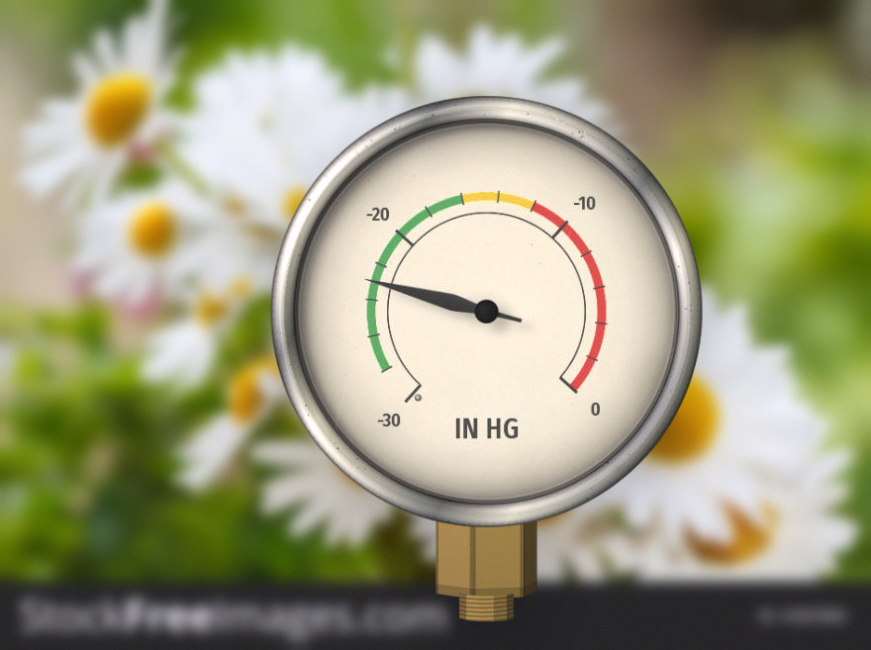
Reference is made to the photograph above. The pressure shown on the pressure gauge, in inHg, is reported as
-23 inHg
